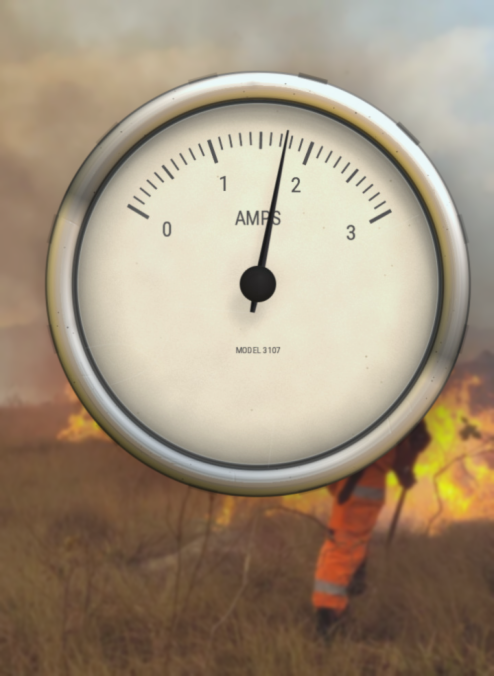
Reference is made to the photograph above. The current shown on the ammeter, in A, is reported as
1.75 A
